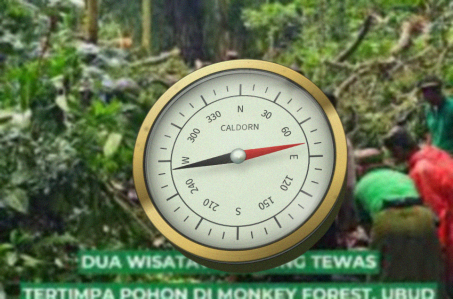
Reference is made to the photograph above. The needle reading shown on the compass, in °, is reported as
80 °
